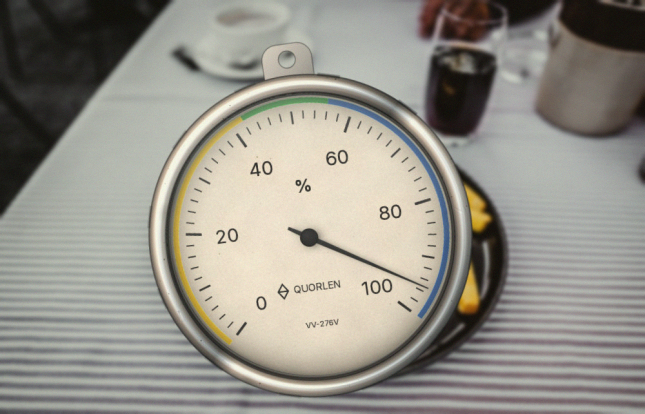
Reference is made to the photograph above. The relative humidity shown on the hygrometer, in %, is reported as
95 %
